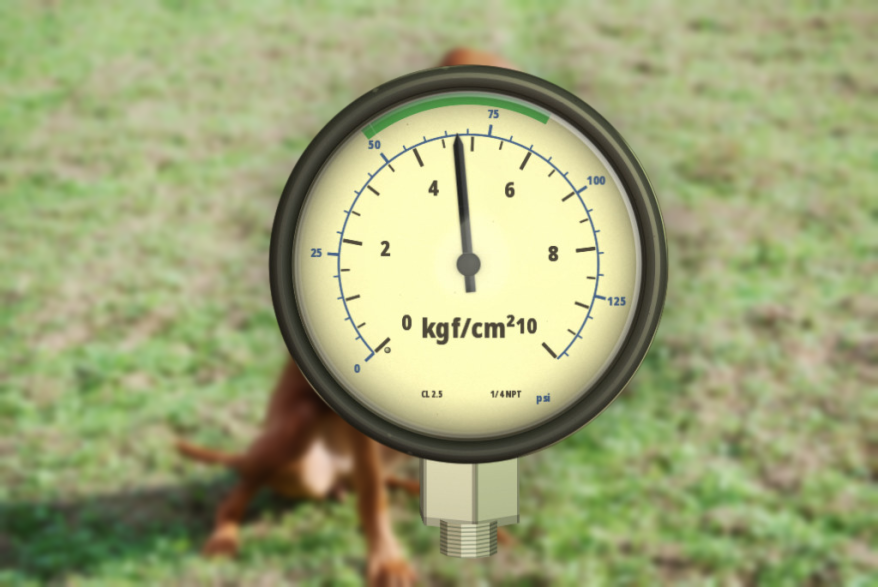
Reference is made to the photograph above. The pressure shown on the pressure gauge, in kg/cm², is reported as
4.75 kg/cm²
